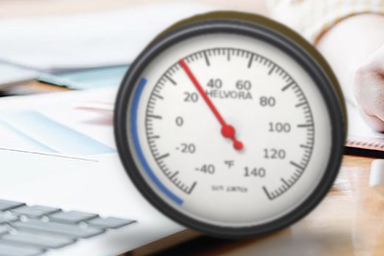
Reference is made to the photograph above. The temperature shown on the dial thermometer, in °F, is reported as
30 °F
